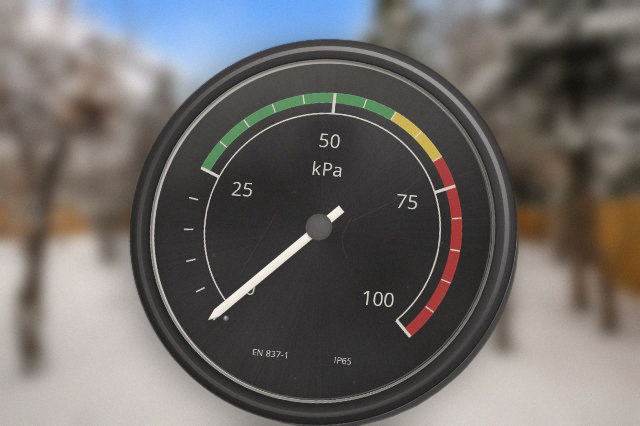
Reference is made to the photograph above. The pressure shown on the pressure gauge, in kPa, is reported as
0 kPa
